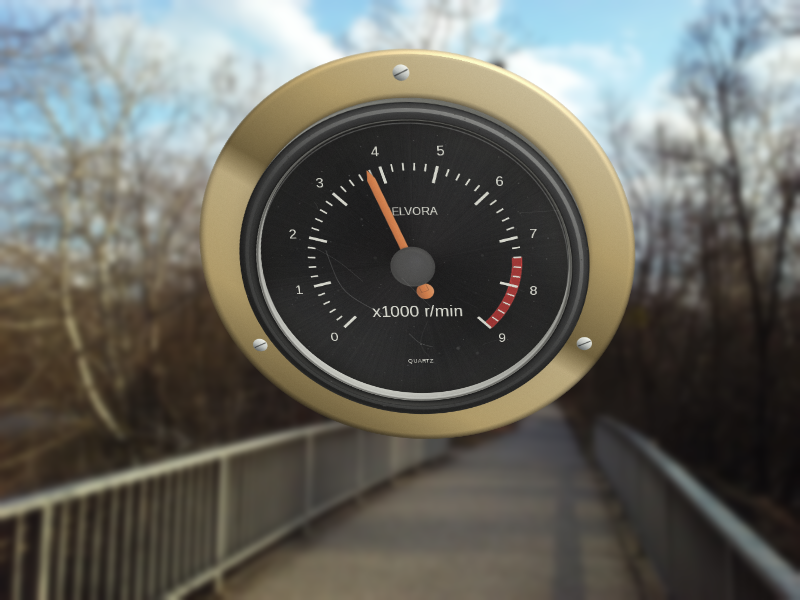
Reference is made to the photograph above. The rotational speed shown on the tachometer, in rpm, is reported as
3800 rpm
